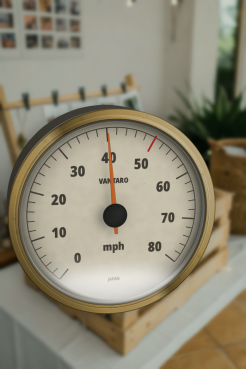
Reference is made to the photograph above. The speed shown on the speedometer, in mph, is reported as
40 mph
